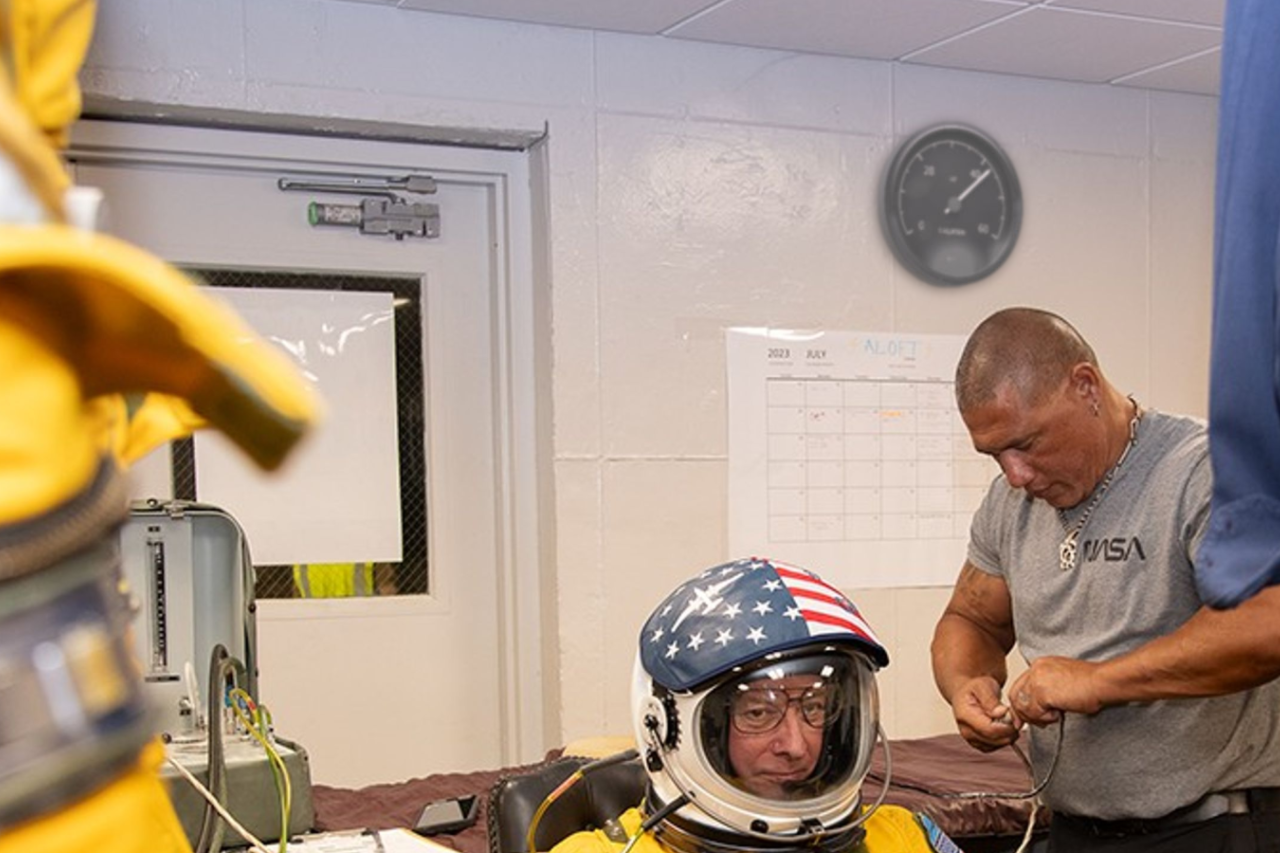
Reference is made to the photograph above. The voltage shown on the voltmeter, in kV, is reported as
42.5 kV
